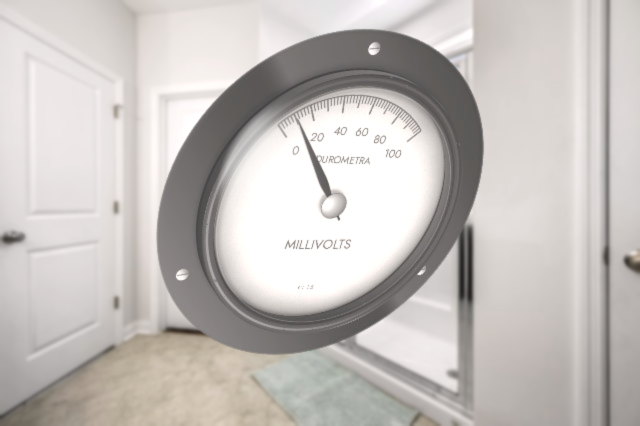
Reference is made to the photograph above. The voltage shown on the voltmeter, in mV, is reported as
10 mV
